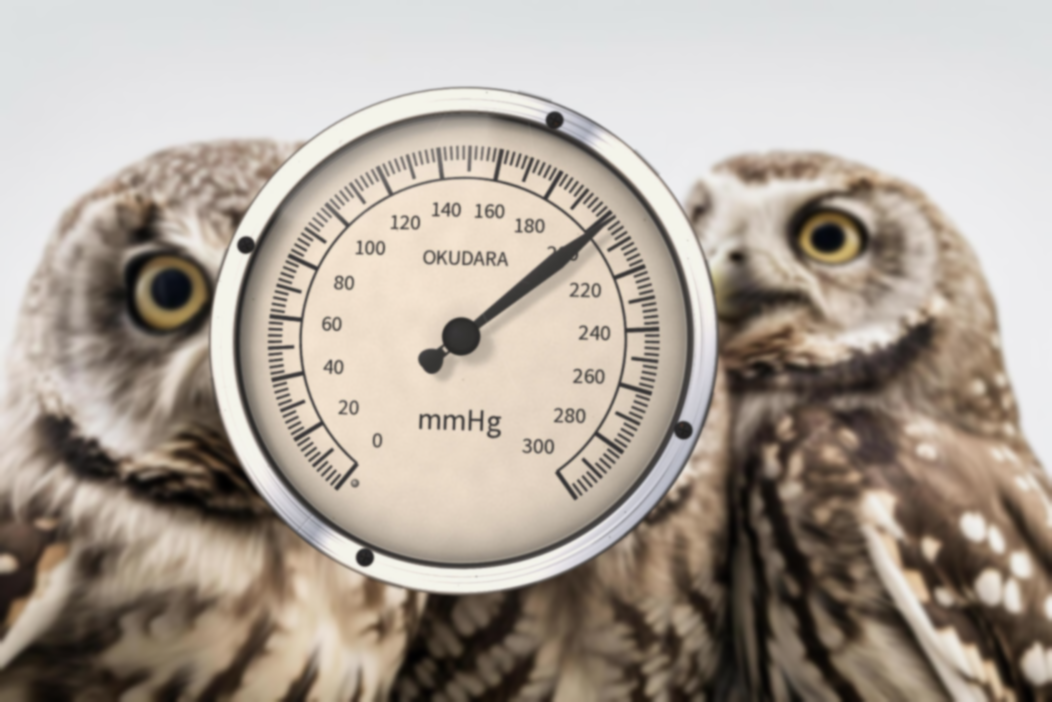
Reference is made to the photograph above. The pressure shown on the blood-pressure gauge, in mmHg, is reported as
202 mmHg
